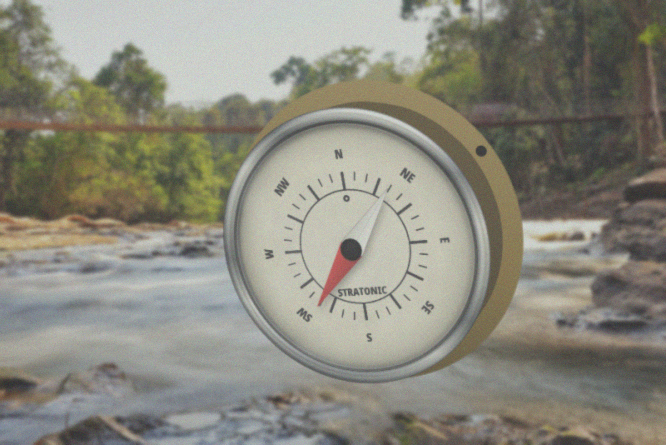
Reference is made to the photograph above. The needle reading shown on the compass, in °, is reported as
220 °
